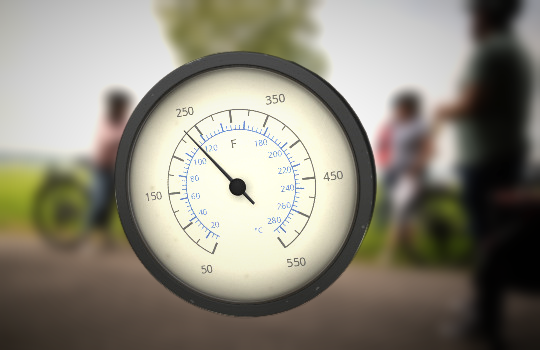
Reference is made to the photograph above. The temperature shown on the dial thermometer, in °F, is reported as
237.5 °F
